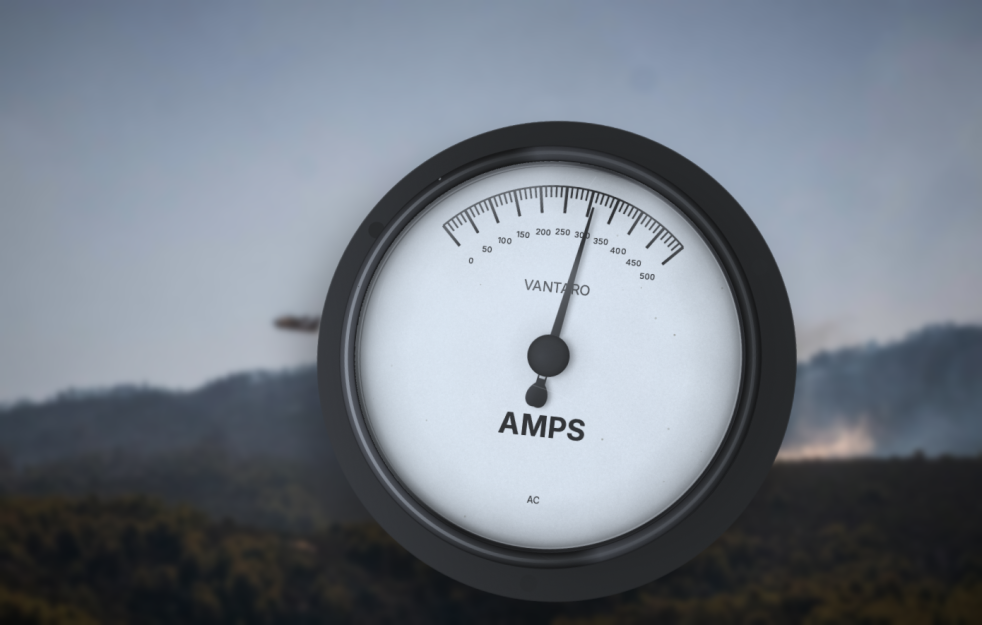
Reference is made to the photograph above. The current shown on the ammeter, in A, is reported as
310 A
